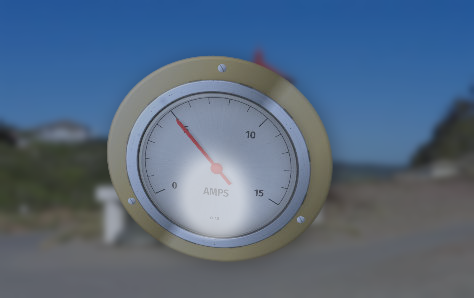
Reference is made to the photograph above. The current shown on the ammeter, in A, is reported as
5 A
